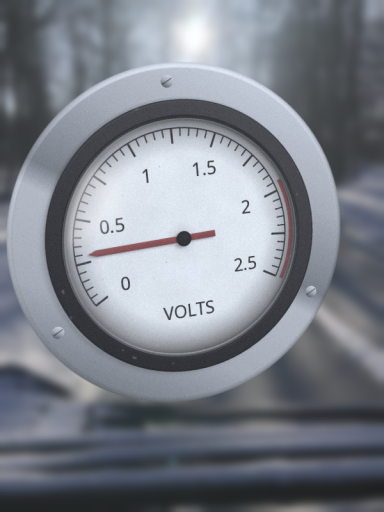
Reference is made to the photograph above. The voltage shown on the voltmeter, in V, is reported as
0.3 V
